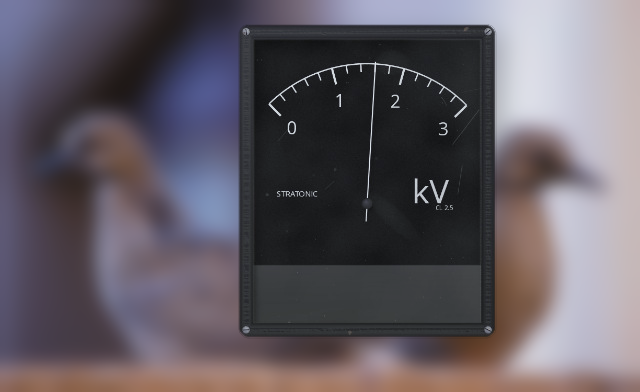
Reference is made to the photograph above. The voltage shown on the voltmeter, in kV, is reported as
1.6 kV
